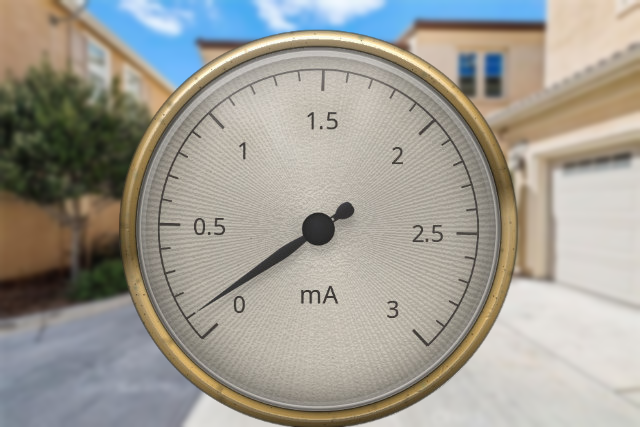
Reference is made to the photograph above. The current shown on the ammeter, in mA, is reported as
0.1 mA
